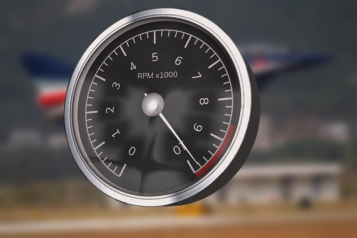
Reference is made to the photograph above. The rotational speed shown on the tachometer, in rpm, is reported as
9800 rpm
